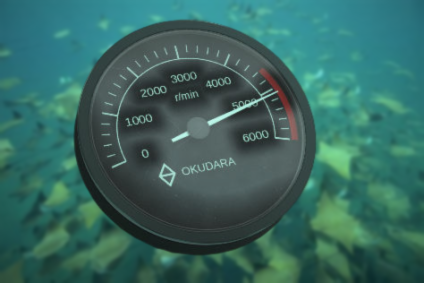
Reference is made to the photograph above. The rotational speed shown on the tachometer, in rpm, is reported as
5100 rpm
